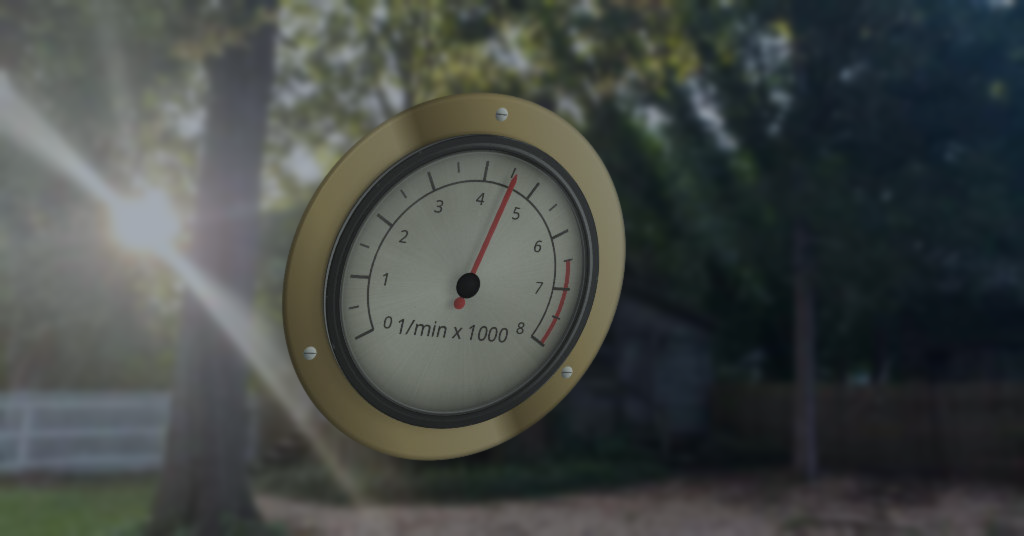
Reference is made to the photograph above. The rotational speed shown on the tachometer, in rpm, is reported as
4500 rpm
